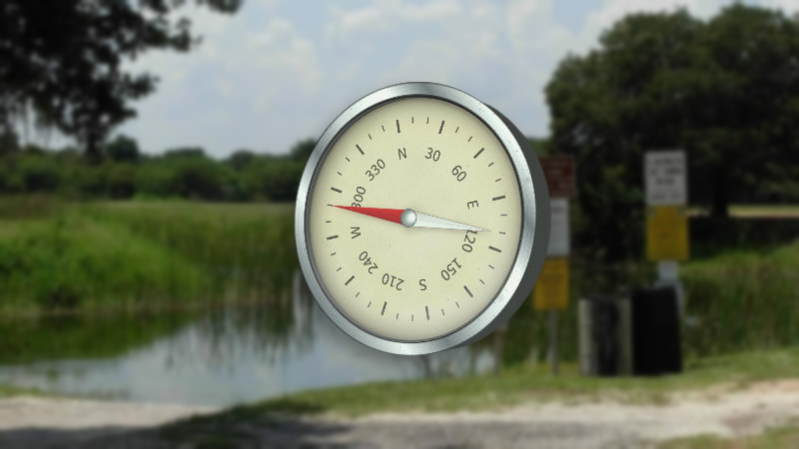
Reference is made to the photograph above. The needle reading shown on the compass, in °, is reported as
290 °
